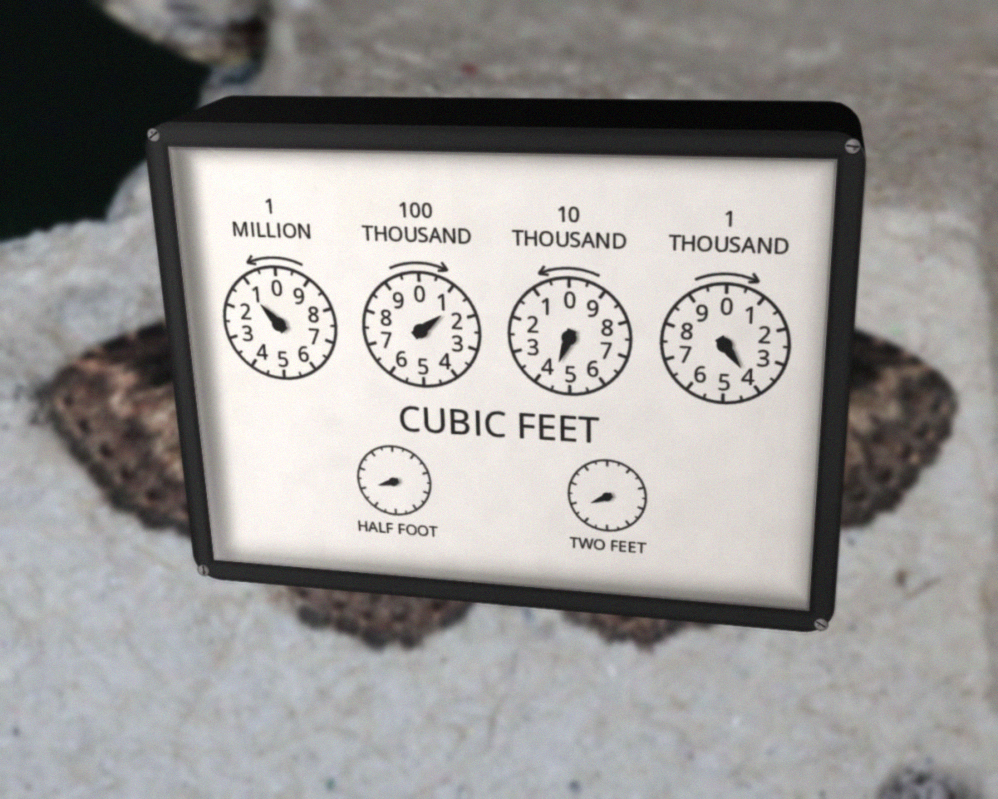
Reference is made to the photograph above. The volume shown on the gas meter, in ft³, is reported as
114400 ft³
